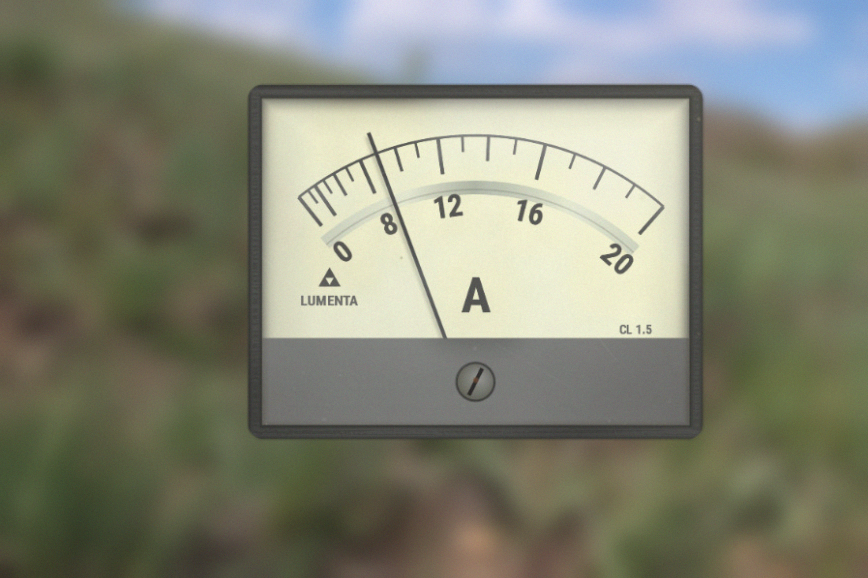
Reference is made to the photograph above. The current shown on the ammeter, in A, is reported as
9 A
